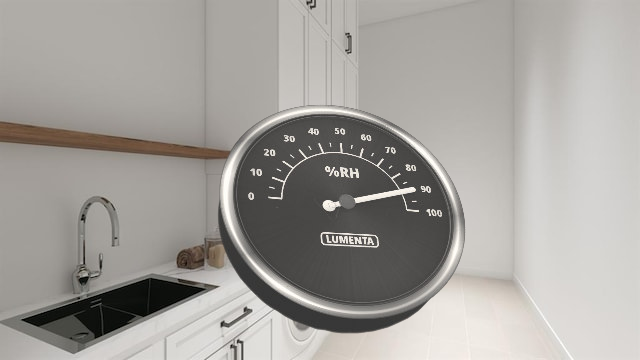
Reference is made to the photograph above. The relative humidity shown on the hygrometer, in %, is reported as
90 %
